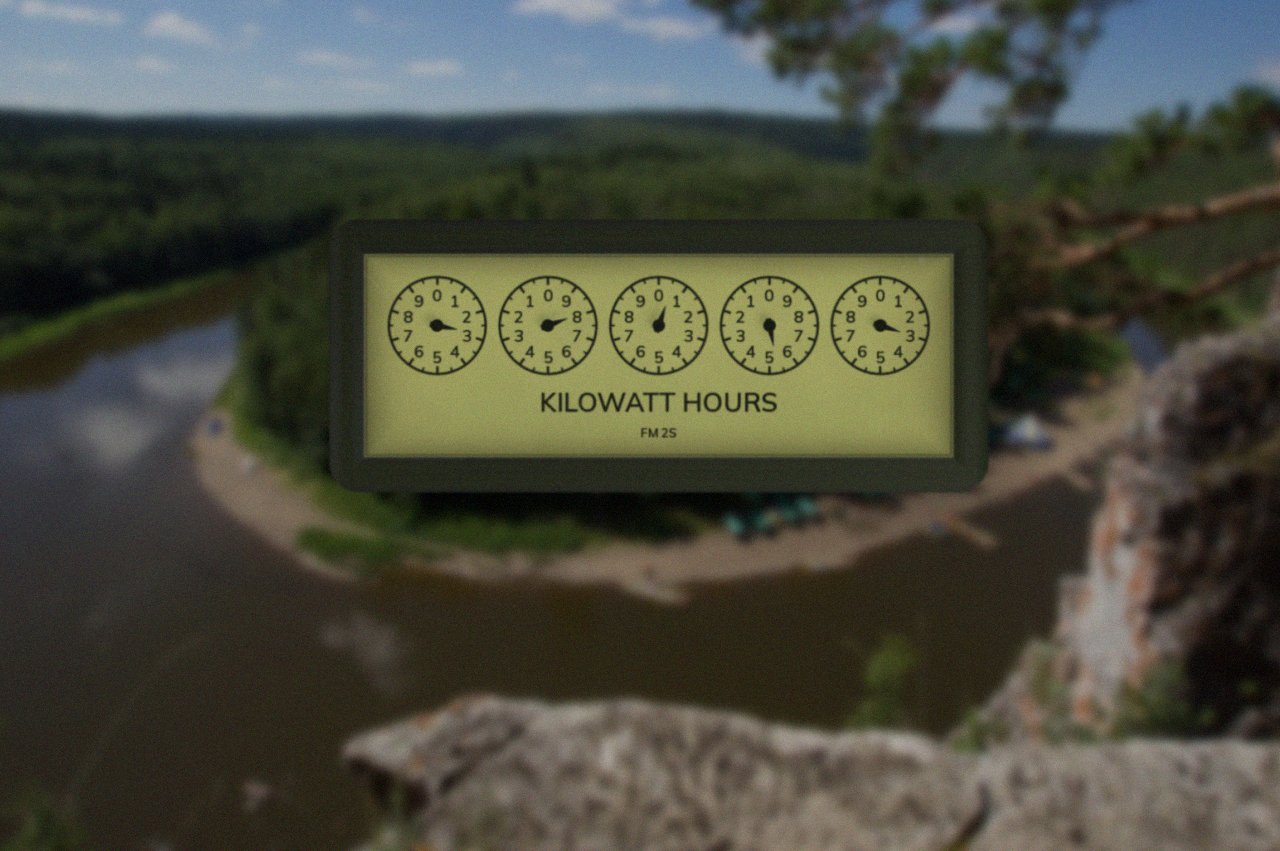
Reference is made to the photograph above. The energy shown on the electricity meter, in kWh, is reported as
28053 kWh
